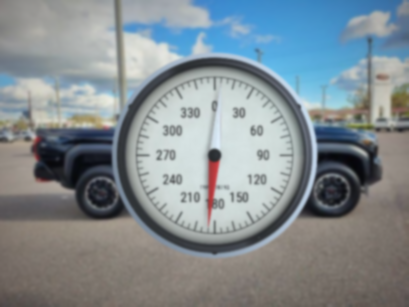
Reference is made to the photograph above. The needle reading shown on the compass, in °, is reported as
185 °
